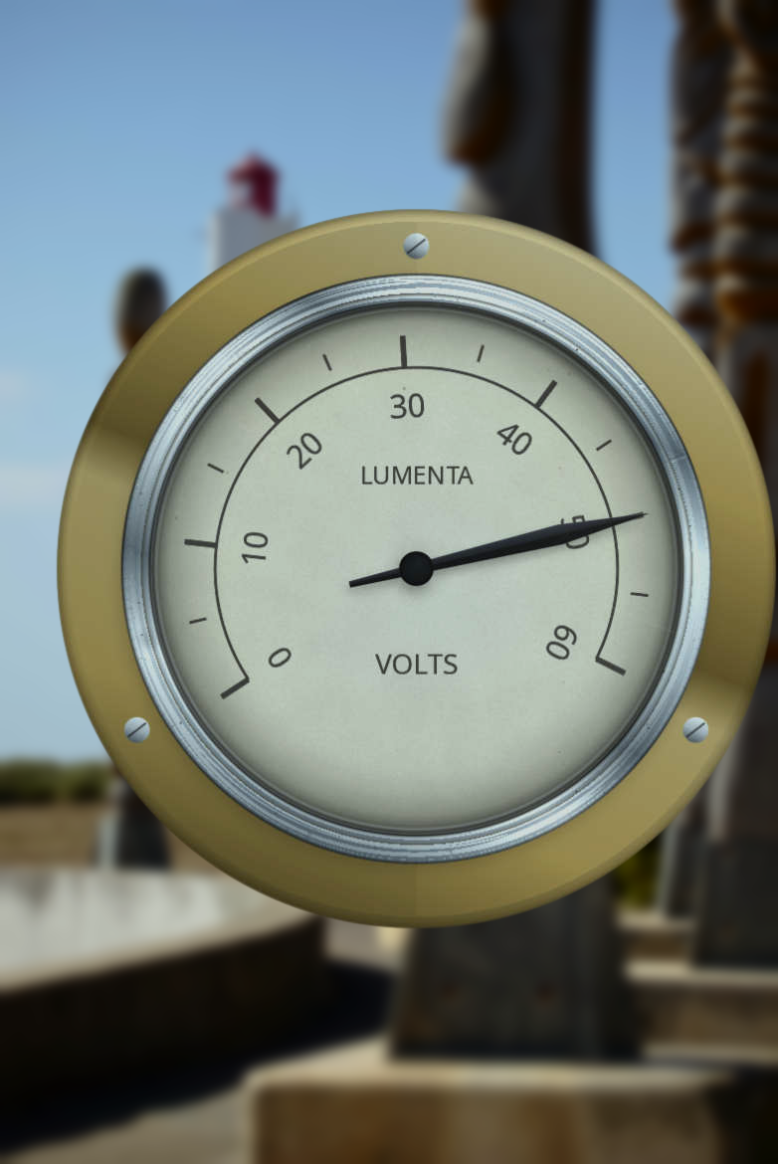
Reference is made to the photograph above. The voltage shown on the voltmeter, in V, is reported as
50 V
